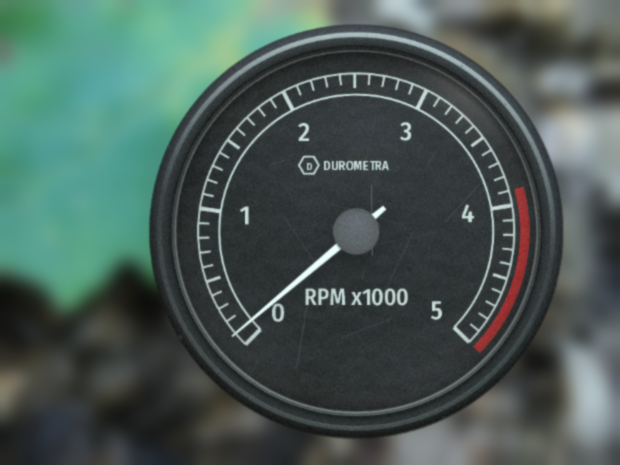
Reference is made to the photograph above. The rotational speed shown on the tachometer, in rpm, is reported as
100 rpm
